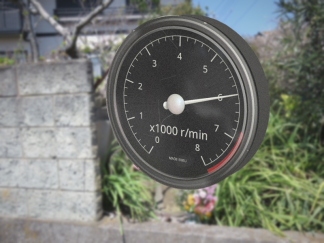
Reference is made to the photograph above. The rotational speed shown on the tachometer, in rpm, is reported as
6000 rpm
